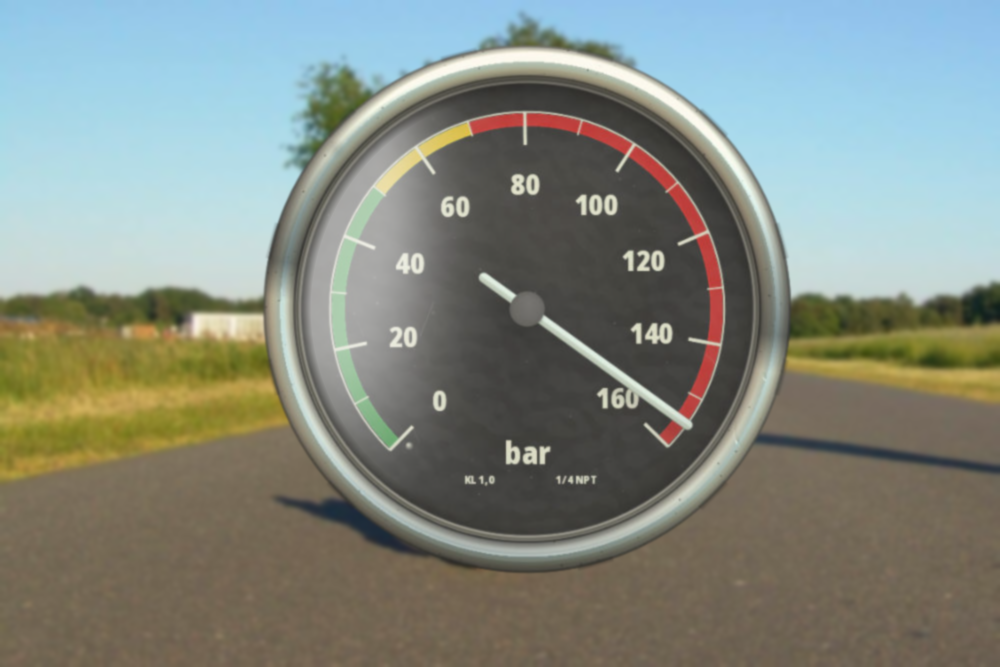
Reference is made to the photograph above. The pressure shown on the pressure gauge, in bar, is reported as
155 bar
